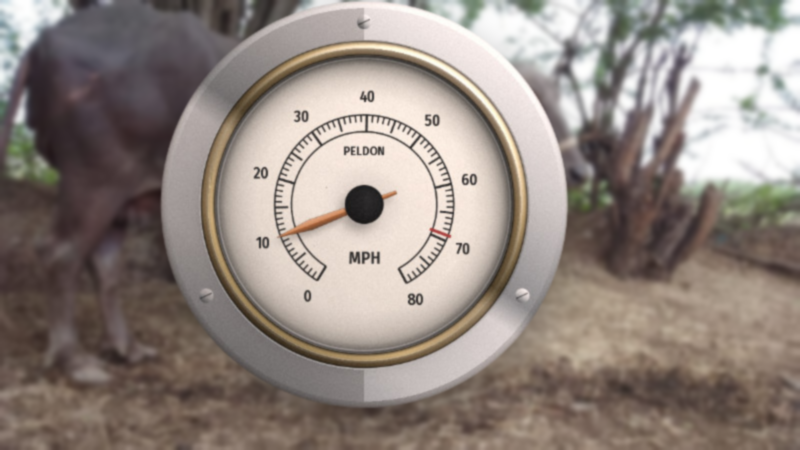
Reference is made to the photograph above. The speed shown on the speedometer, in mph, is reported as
10 mph
